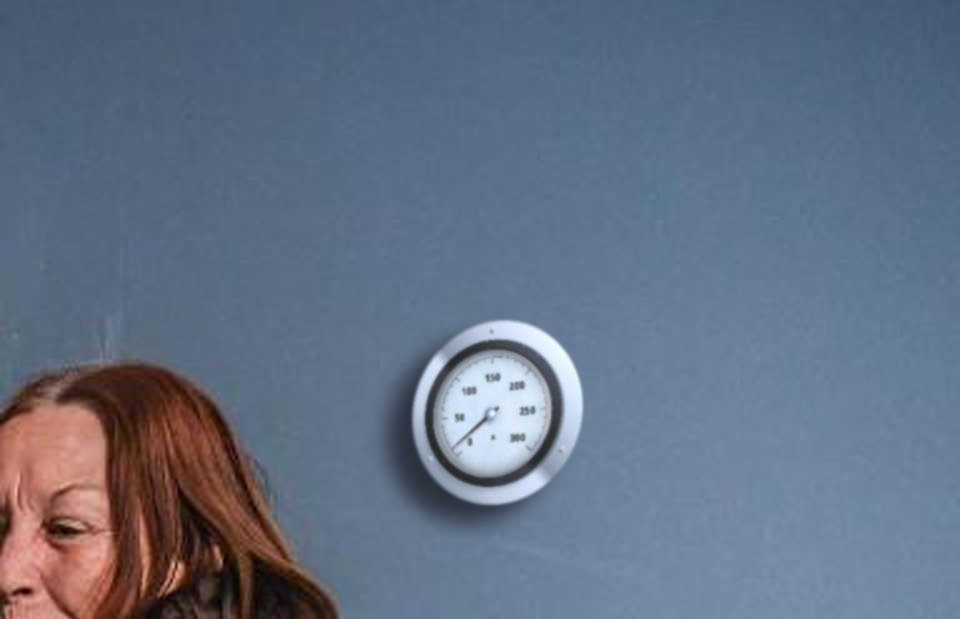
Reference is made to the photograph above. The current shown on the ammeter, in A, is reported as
10 A
